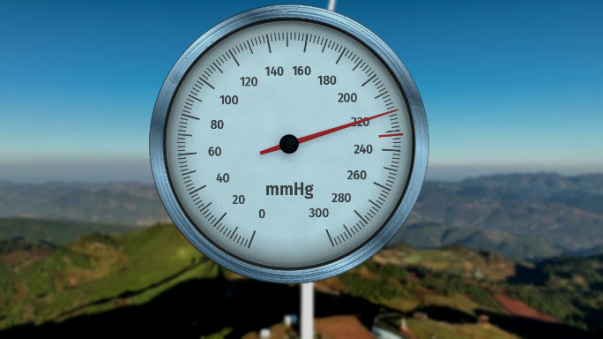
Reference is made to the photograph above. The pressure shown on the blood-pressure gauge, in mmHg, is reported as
220 mmHg
